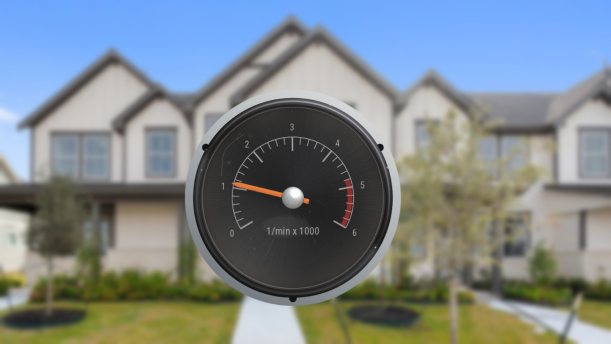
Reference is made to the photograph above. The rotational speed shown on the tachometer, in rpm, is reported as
1100 rpm
